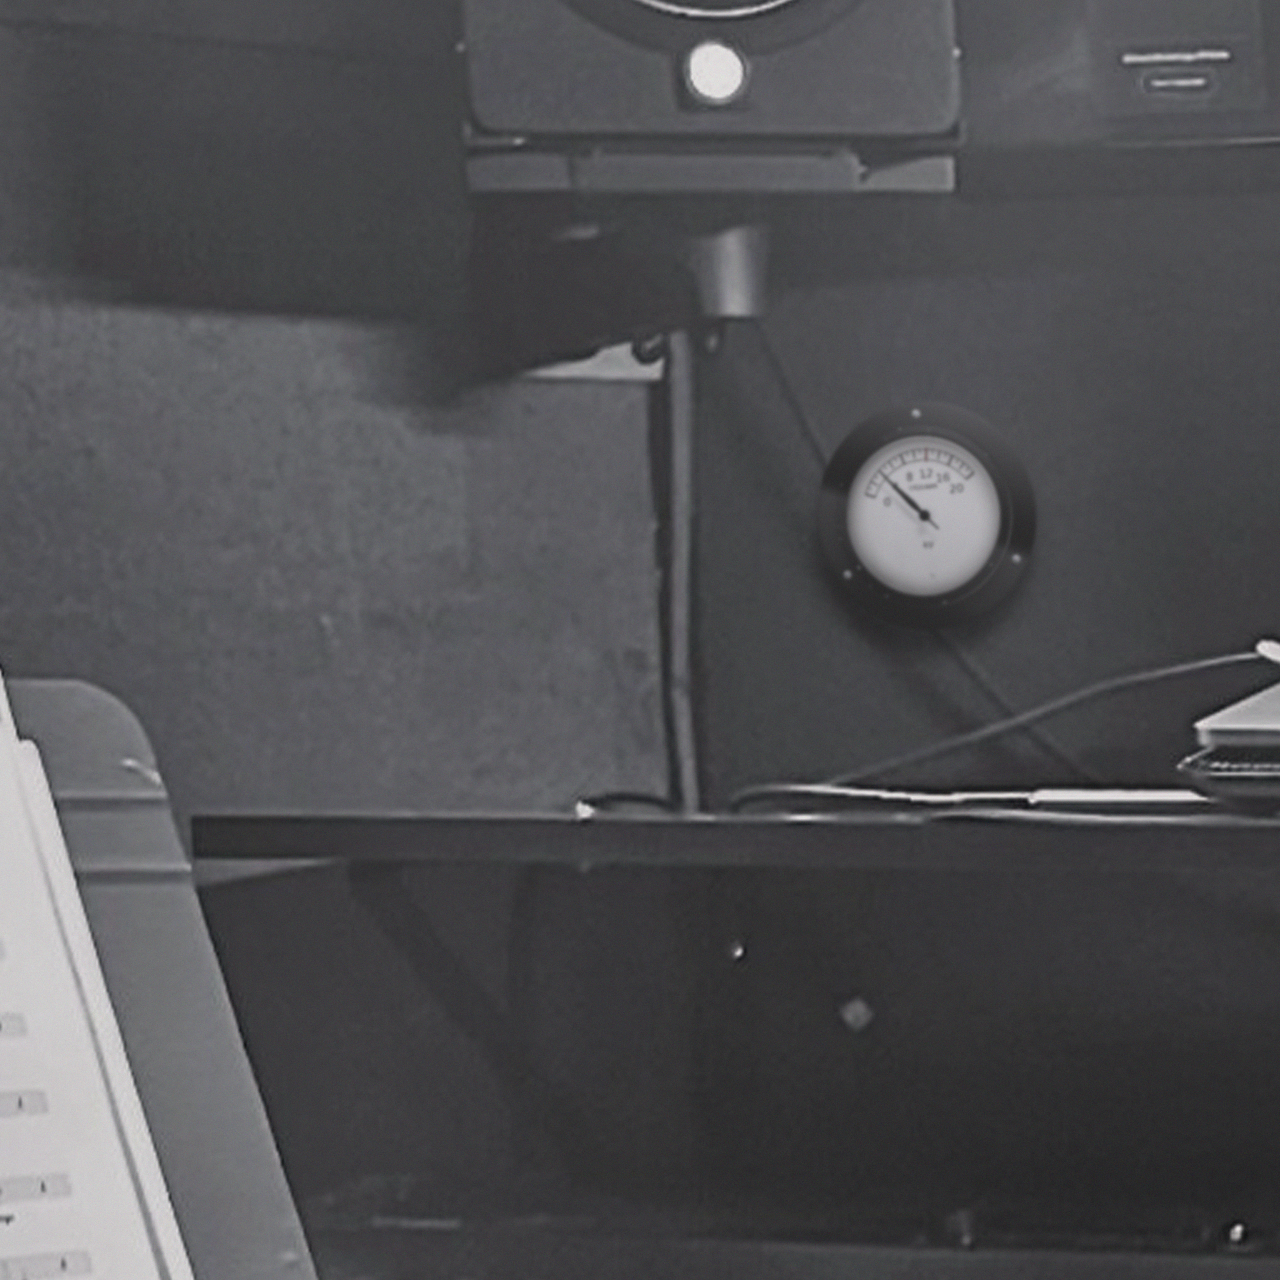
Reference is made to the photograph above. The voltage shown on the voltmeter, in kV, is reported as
4 kV
